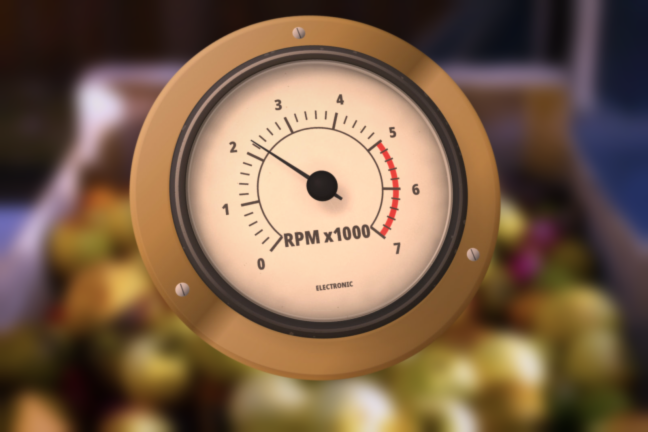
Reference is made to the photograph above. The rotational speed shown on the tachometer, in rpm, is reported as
2200 rpm
